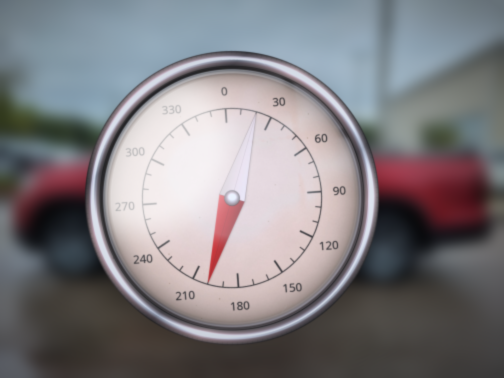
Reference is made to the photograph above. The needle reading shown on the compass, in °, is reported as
200 °
